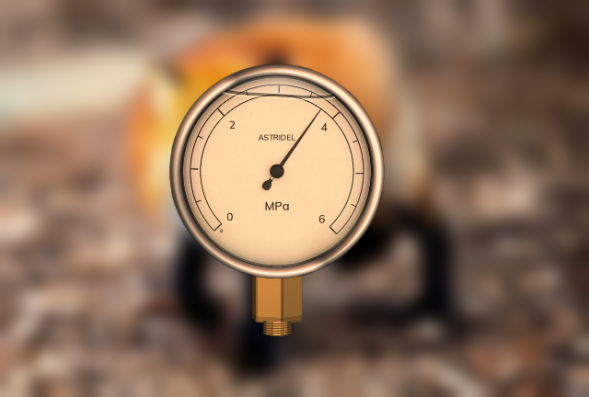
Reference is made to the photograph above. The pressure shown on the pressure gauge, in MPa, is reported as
3.75 MPa
